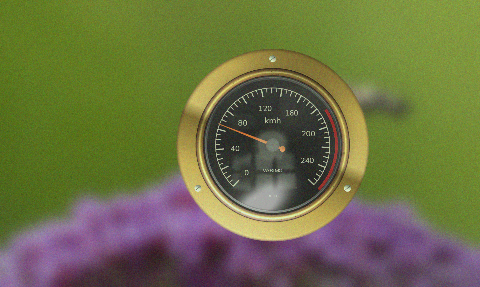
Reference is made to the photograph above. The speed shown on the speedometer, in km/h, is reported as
65 km/h
